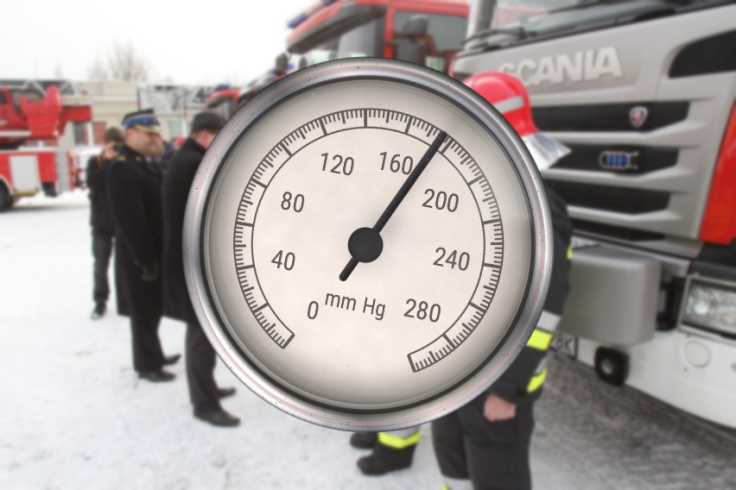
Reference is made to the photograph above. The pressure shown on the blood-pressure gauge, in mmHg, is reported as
176 mmHg
